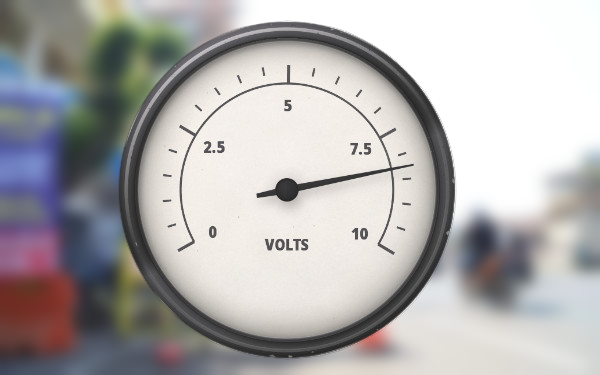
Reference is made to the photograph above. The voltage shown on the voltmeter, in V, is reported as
8.25 V
